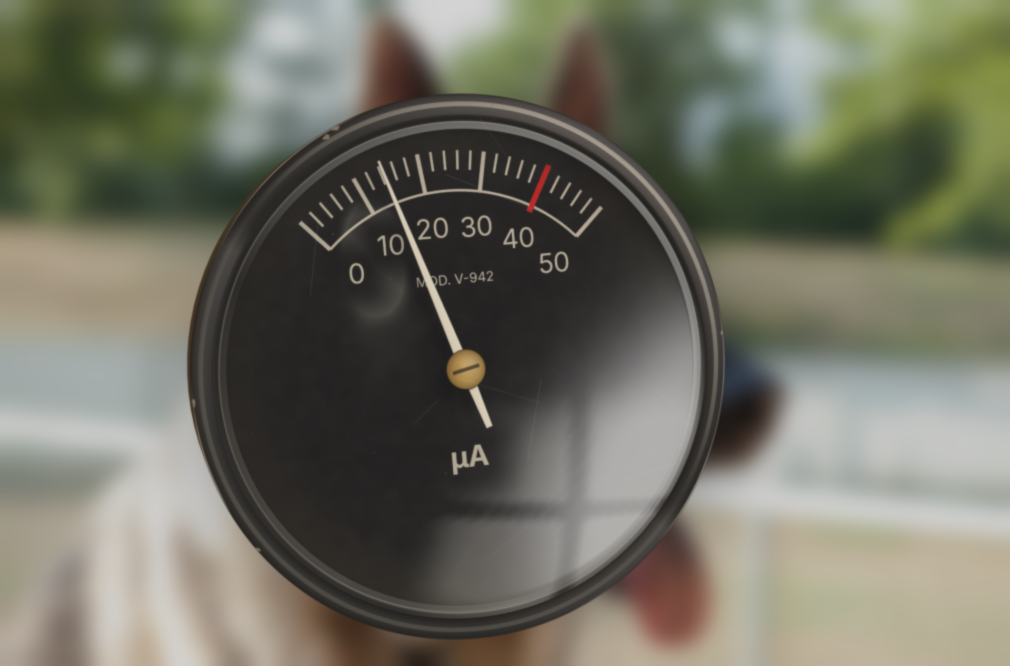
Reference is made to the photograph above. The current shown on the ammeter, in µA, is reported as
14 µA
